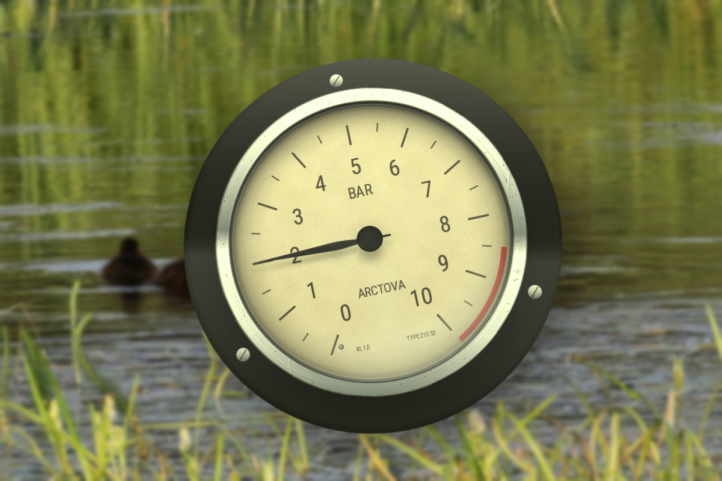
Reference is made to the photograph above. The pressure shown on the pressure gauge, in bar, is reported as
2 bar
